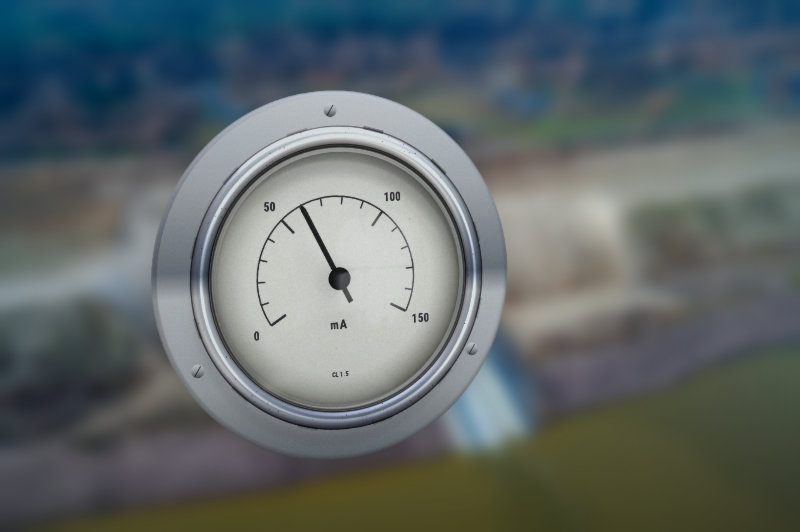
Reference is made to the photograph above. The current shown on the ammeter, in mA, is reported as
60 mA
